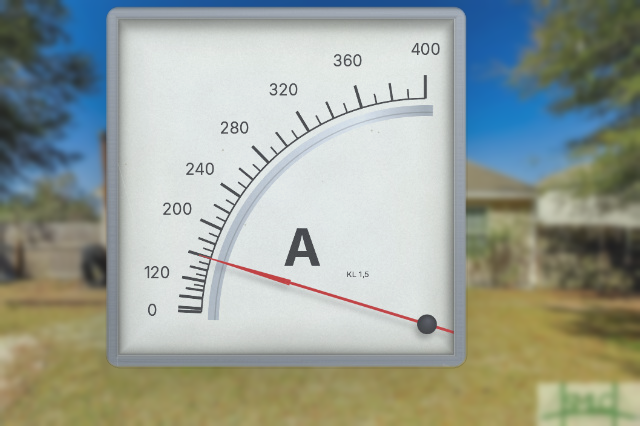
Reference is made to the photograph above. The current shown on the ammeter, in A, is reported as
160 A
